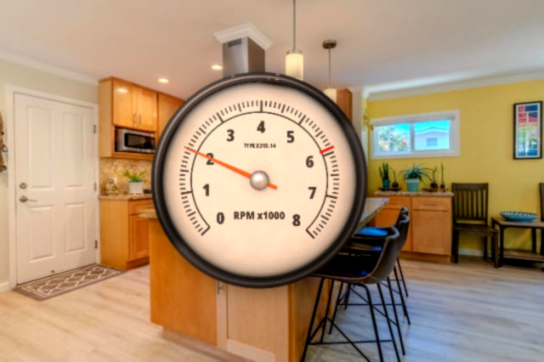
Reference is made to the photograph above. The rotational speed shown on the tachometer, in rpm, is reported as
2000 rpm
